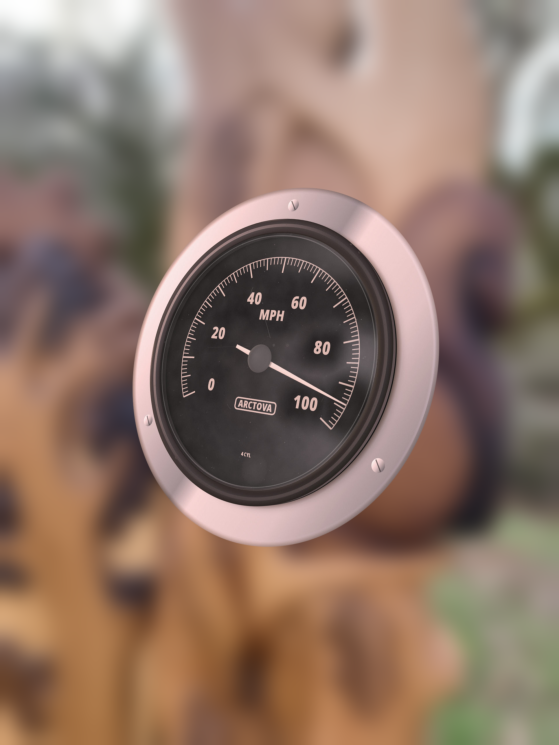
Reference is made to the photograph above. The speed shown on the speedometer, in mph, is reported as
94 mph
